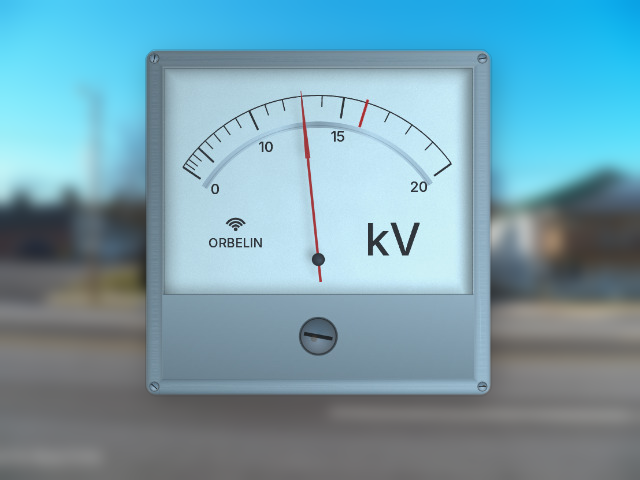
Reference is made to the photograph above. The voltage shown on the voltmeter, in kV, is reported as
13 kV
